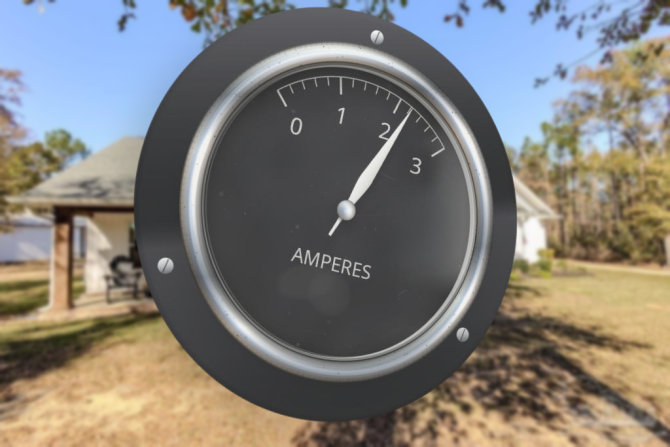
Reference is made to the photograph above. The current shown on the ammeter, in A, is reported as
2.2 A
